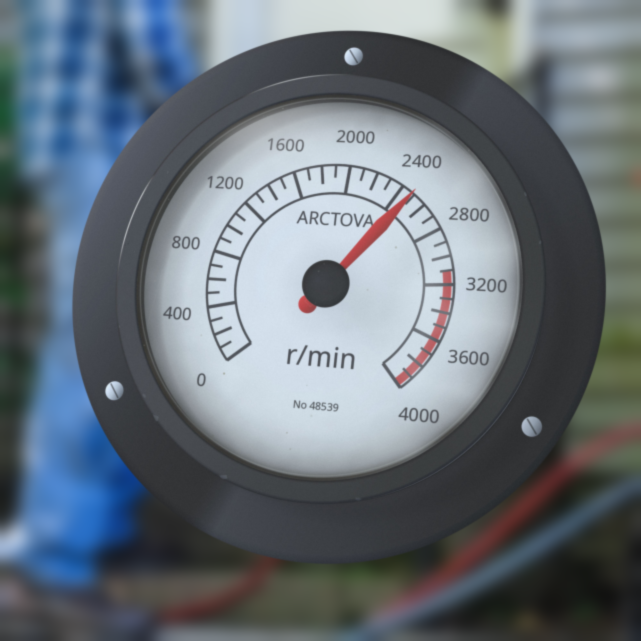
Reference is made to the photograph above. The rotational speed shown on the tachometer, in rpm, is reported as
2500 rpm
